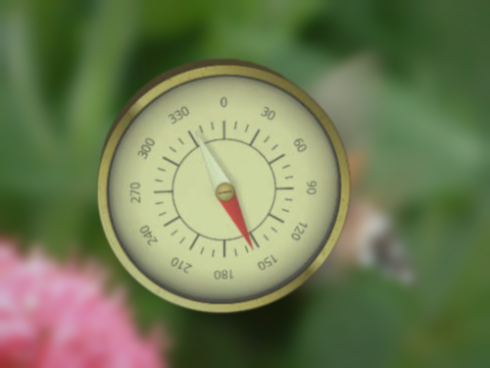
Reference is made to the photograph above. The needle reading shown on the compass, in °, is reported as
155 °
